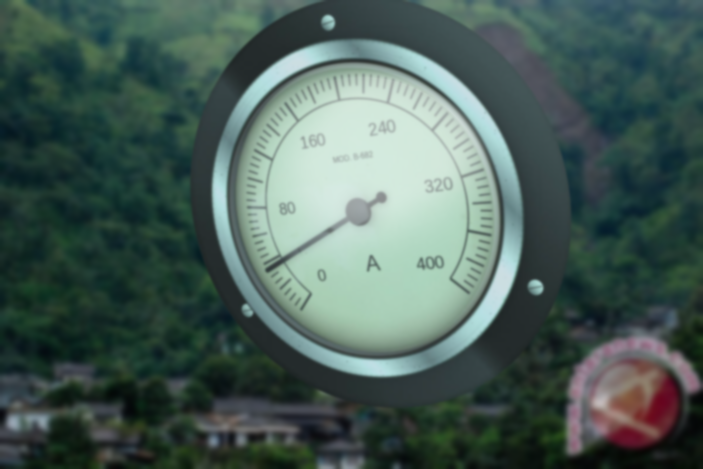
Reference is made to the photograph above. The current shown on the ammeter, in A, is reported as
35 A
